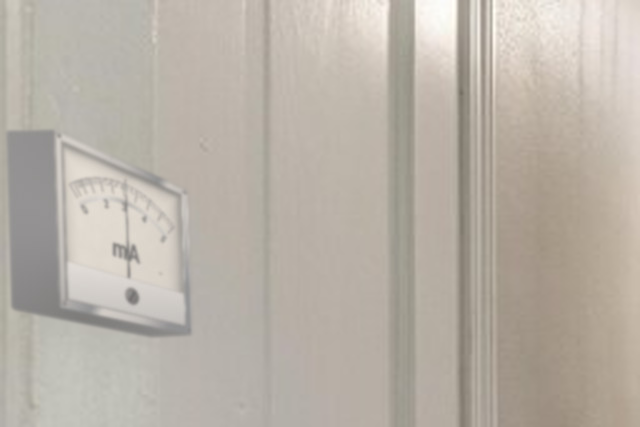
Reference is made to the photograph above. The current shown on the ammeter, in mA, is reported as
3 mA
